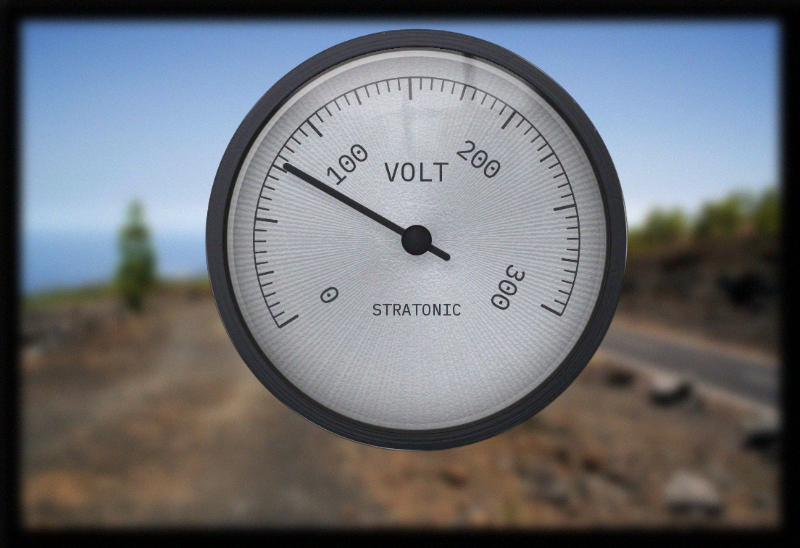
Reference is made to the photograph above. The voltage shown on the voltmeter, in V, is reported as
77.5 V
